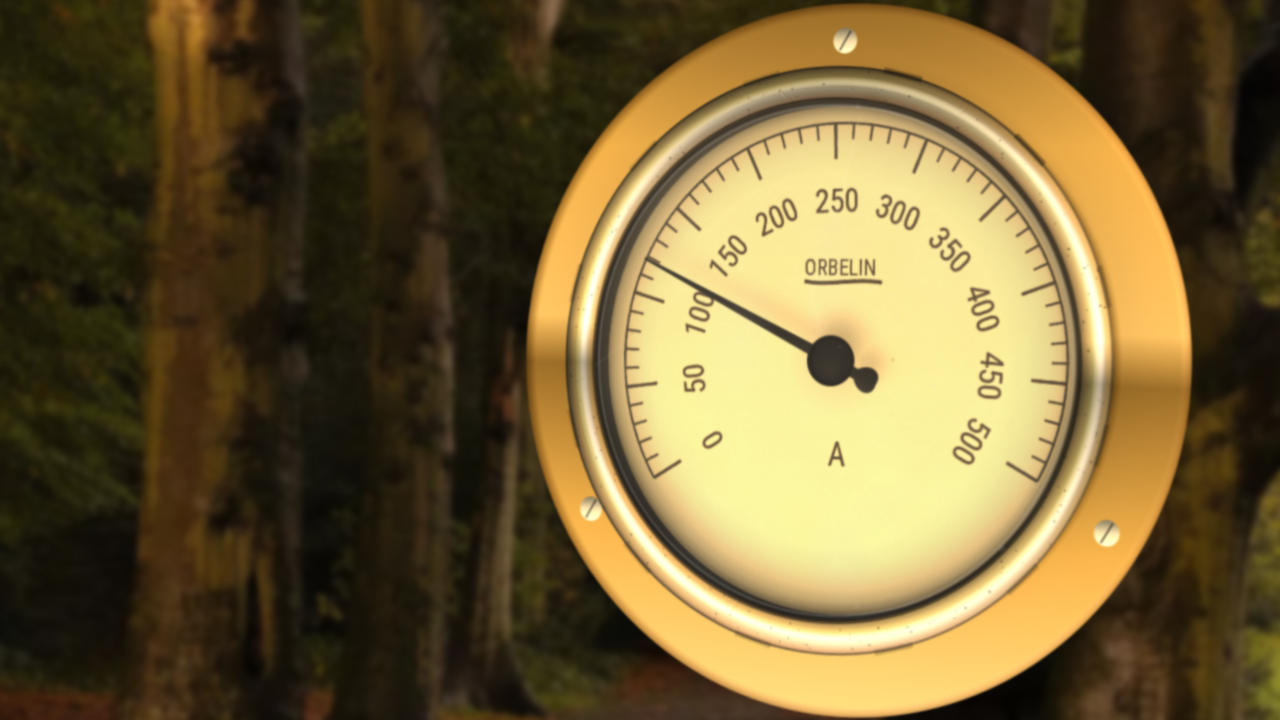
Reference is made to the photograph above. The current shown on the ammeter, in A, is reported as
120 A
